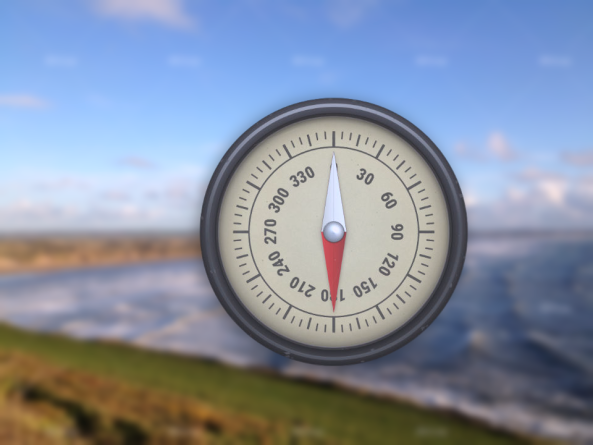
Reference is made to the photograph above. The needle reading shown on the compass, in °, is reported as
180 °
